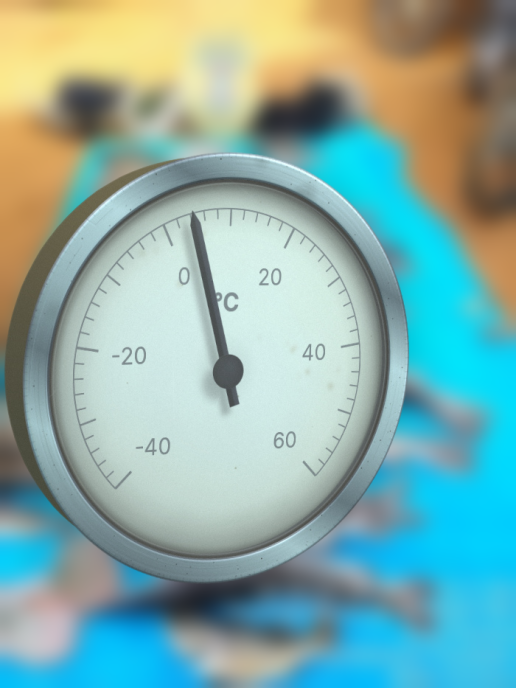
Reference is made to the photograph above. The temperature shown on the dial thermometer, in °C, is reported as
4 °C
